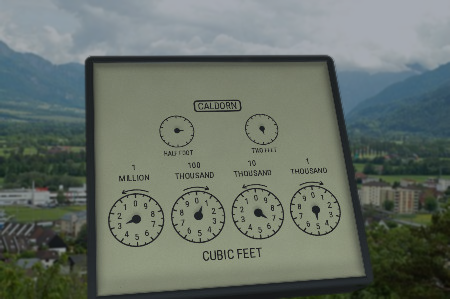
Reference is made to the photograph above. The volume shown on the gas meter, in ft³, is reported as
306500 ft³
